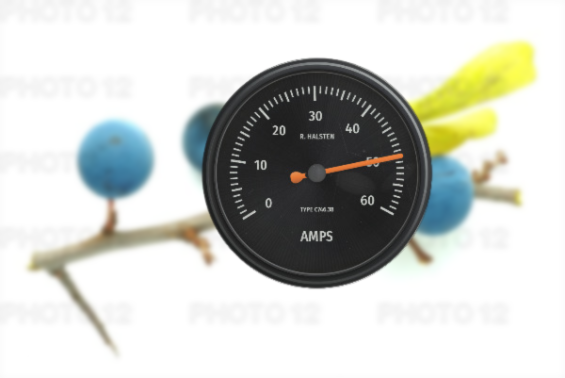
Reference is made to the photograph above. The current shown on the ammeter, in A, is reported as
50 A
